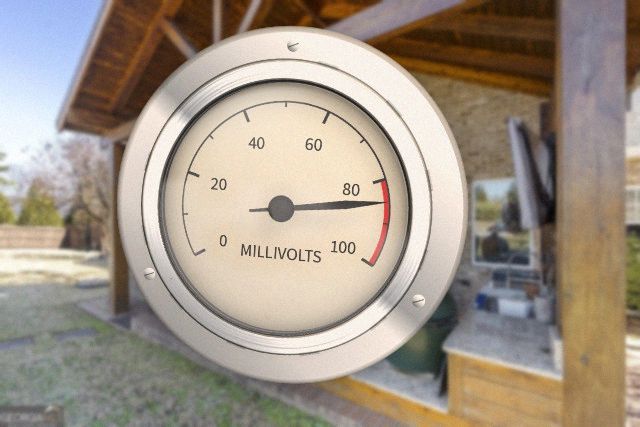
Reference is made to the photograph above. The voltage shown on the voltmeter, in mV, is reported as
85 mV
